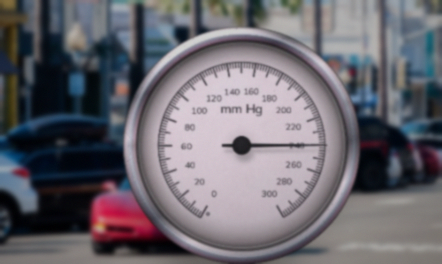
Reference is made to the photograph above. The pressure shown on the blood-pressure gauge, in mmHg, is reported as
240 mmHg
